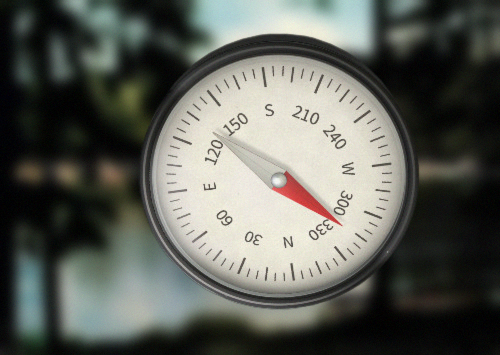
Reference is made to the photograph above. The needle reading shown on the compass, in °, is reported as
315 °
